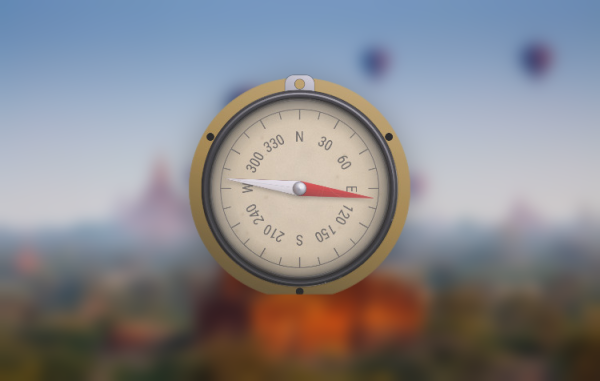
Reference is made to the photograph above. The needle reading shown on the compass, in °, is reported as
97.5 °
